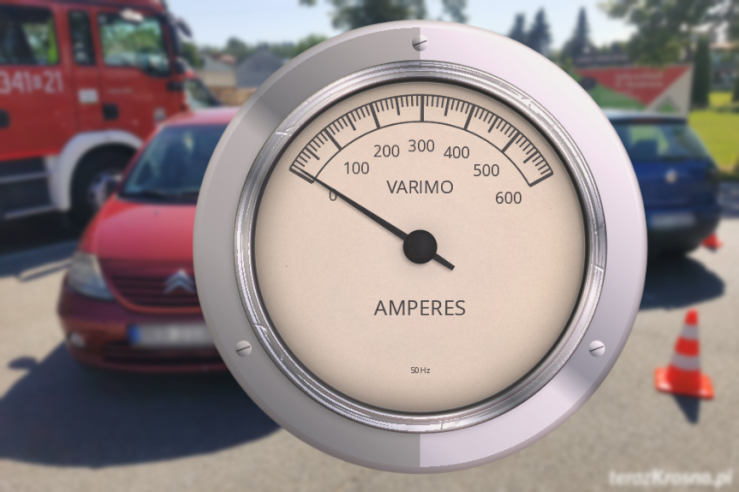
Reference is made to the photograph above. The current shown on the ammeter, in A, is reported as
10 A
